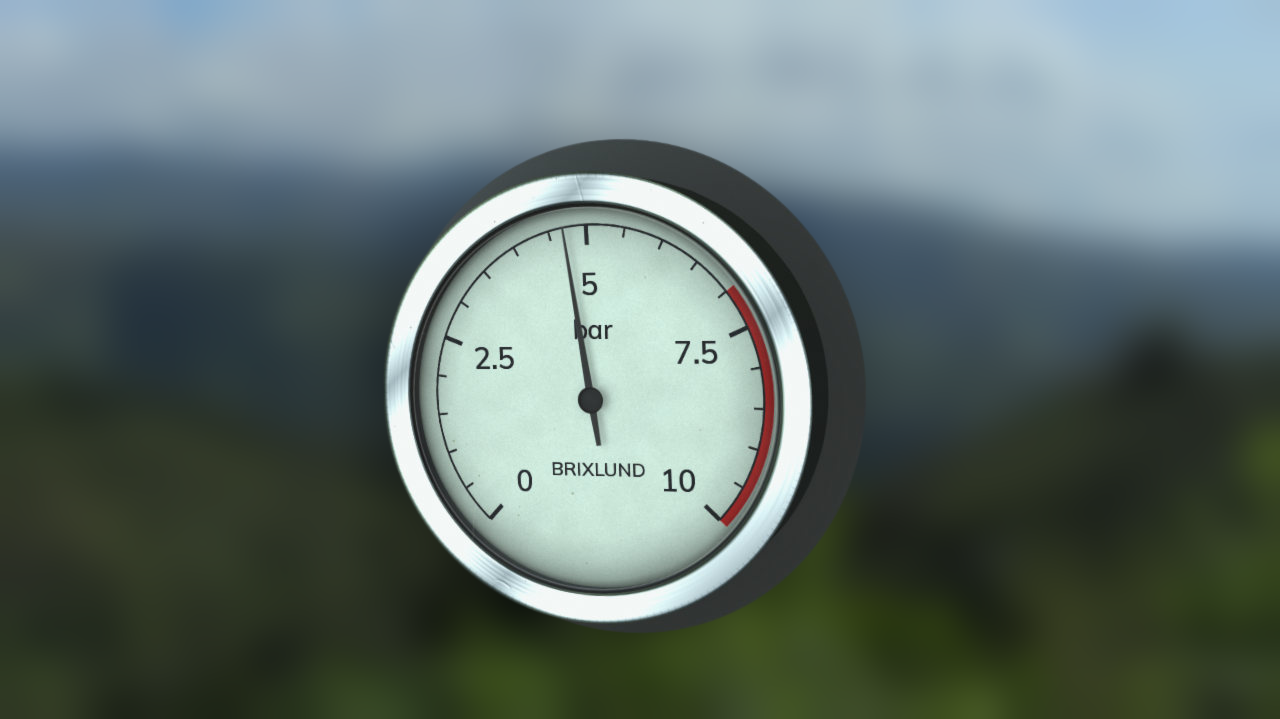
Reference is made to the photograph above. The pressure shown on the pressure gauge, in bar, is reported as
4.75 bar
